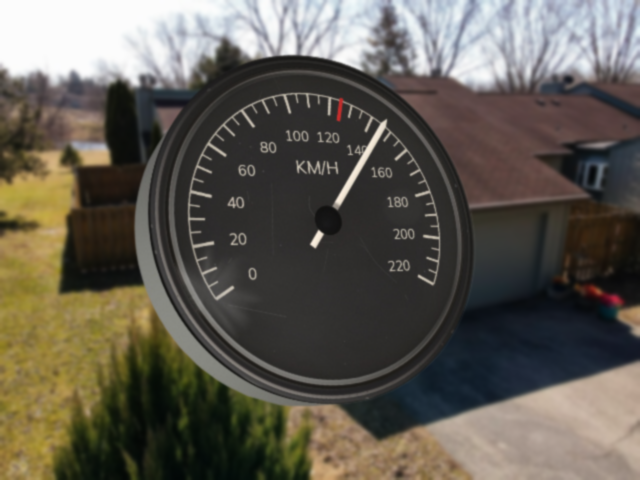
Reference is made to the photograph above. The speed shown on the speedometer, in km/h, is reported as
145 km/h
